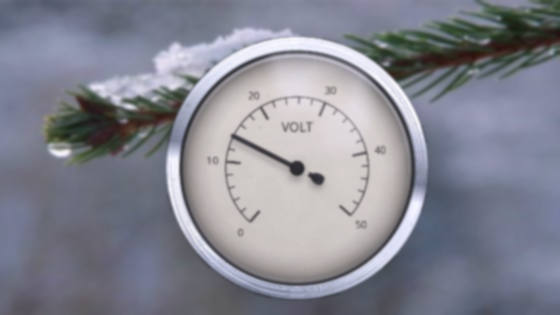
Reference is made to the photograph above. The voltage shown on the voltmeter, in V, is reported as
14 V
